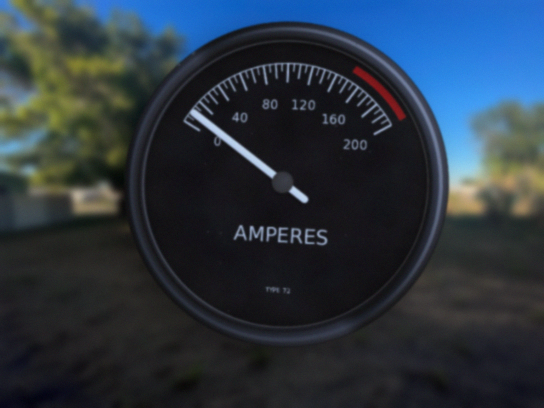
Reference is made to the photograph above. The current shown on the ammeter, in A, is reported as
10 A
